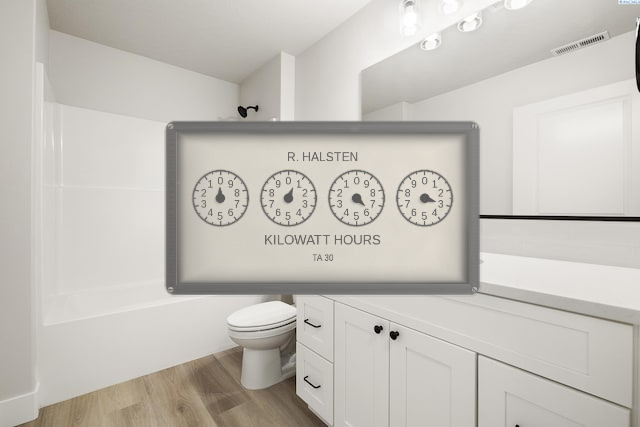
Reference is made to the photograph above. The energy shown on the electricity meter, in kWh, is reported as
63 kWh
